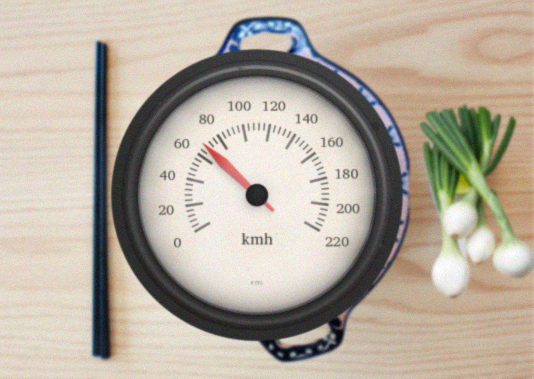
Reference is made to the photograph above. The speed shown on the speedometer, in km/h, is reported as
68 km/h
